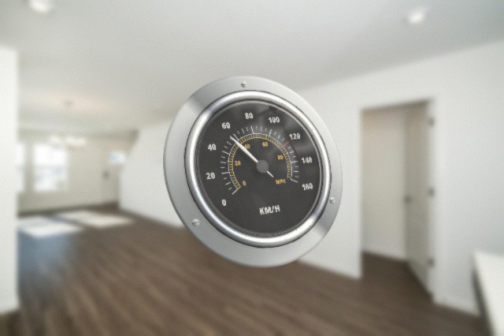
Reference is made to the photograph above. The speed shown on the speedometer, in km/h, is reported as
55 km/h
